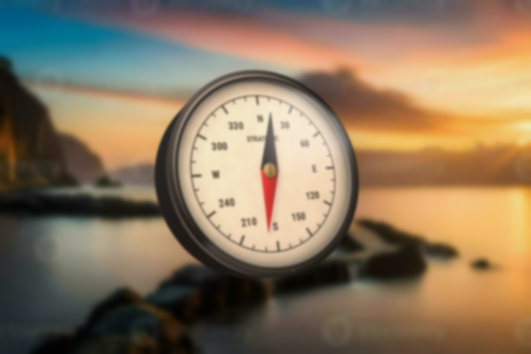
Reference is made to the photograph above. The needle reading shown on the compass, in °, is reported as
190 °
